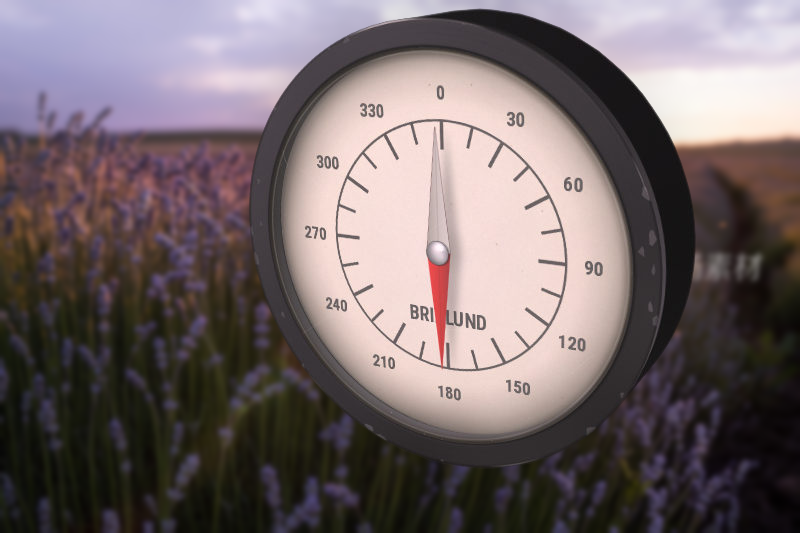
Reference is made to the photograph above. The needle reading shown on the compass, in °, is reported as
180 °
